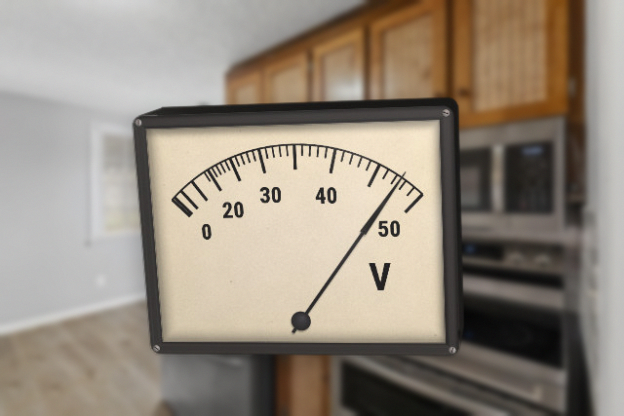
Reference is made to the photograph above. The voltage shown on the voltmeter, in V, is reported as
47.5 V
